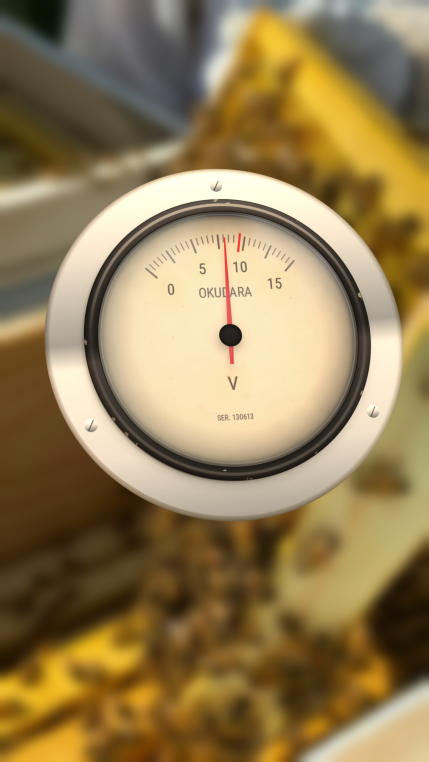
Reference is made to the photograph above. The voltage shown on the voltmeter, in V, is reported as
8 V
